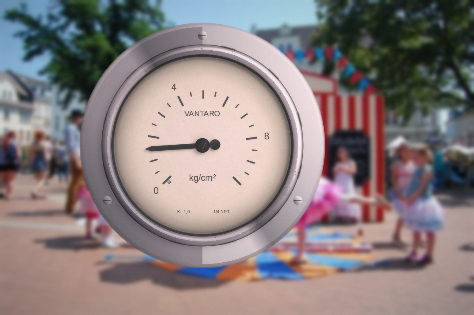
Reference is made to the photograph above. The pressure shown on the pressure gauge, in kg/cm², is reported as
1.5 kg/cm²
